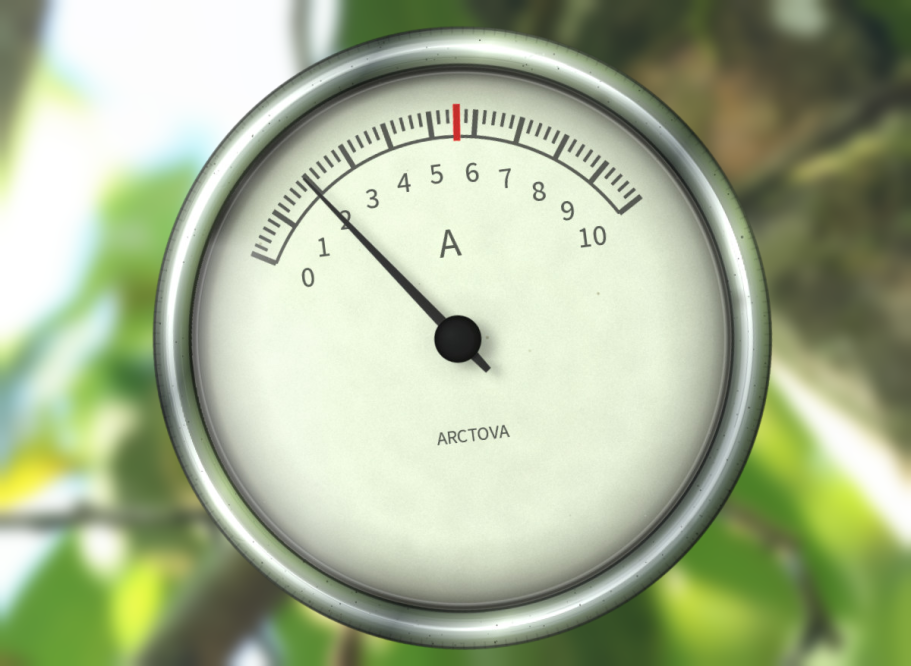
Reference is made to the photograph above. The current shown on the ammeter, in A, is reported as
2 A
